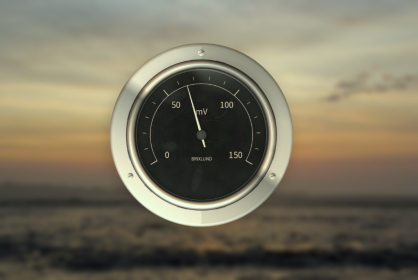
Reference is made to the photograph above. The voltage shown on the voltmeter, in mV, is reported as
65 mV
